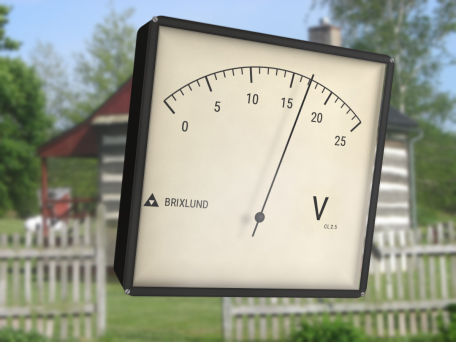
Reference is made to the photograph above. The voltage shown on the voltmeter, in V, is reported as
17 V
